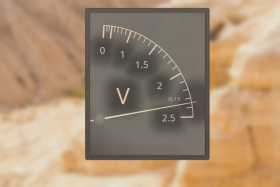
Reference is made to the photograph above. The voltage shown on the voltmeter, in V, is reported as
2.35 V
